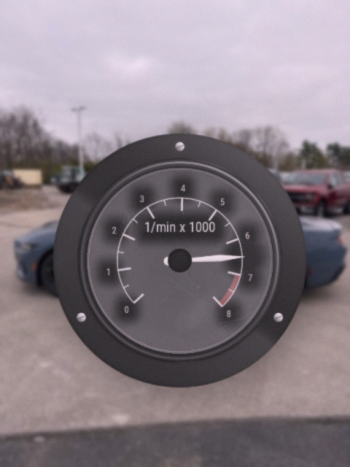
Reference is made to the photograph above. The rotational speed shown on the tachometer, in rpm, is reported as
6500 rpm
